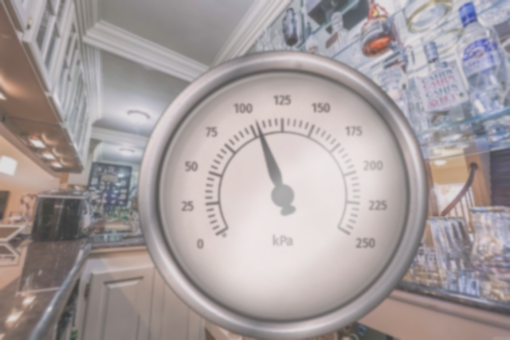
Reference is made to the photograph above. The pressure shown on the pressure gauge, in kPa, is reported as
105 kPa
